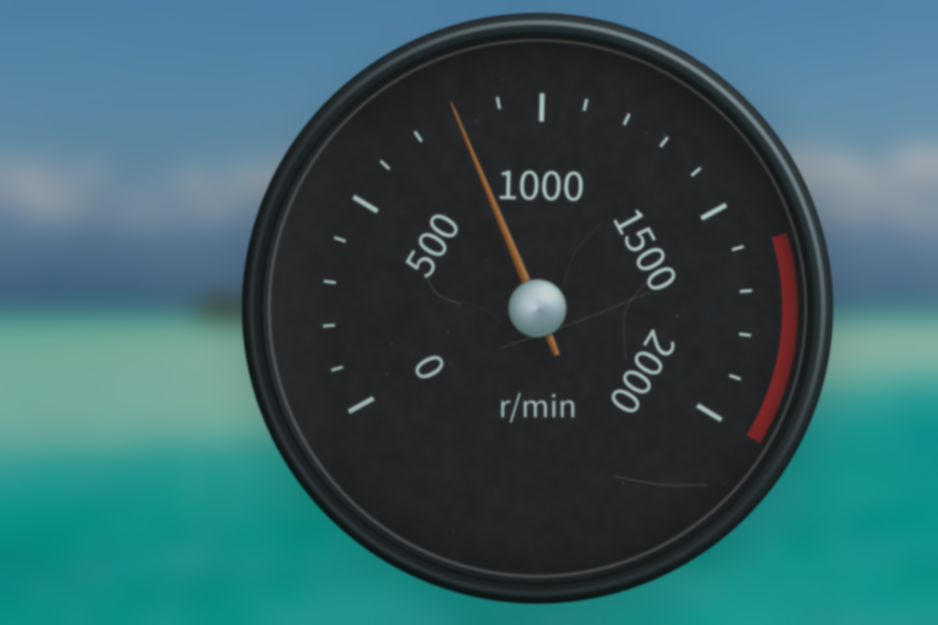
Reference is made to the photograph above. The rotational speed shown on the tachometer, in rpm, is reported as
800 rpm
